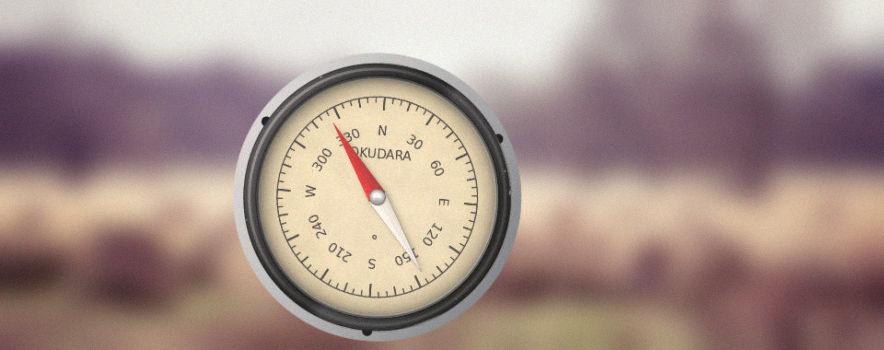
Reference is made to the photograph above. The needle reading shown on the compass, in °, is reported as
325 °
